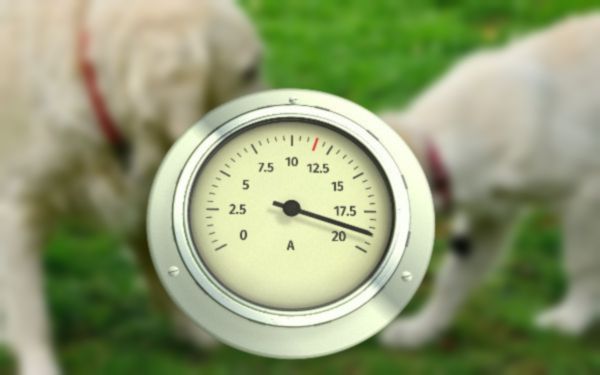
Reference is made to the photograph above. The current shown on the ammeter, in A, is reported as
19 A
